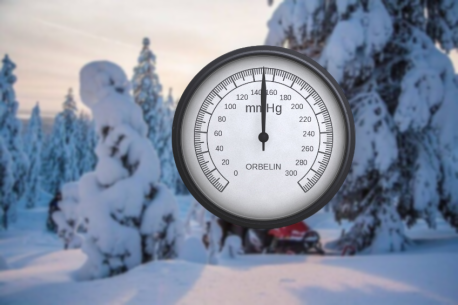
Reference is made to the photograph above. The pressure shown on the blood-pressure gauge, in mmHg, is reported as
150 mmHg
